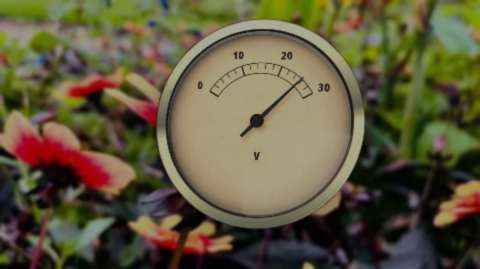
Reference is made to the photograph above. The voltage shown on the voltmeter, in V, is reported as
26 V
